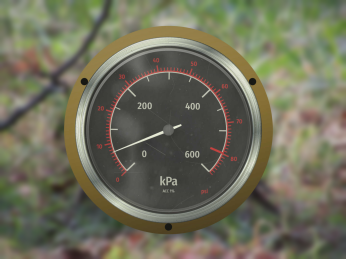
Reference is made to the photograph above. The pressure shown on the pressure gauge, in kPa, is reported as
50 kPa
